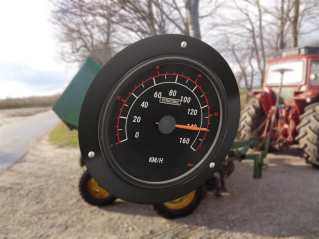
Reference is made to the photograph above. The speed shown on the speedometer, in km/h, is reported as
140 km/h
